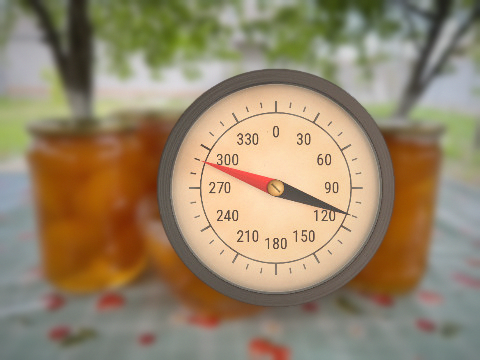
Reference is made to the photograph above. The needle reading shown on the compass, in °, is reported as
290 °
